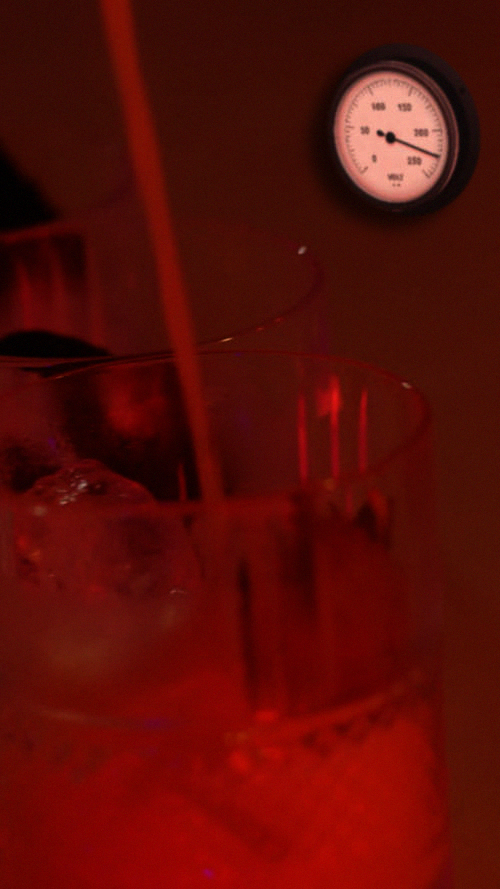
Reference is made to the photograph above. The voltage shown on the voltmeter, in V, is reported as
225 V
